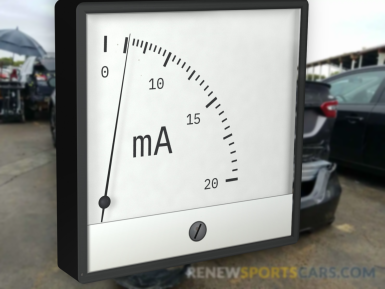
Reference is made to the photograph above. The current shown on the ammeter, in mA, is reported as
5 mA
